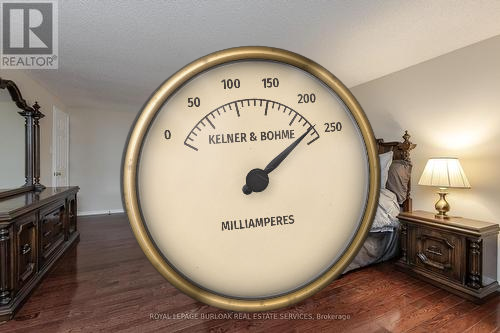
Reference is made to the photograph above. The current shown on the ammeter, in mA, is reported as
230 mA
